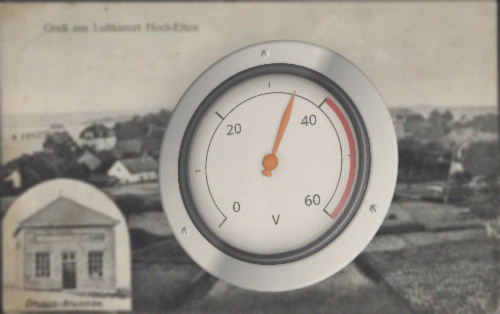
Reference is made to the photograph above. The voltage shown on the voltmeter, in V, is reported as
35 V
